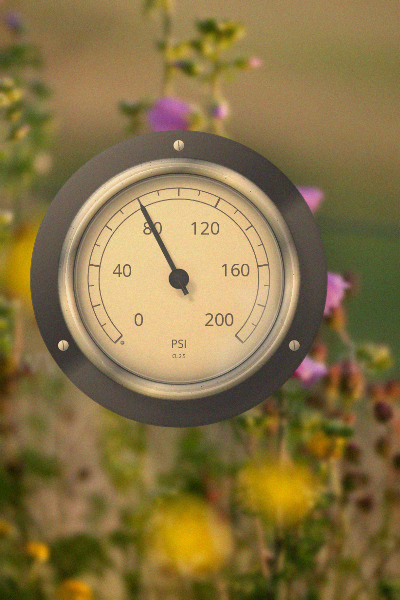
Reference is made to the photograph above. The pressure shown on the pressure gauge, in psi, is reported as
80 psi
